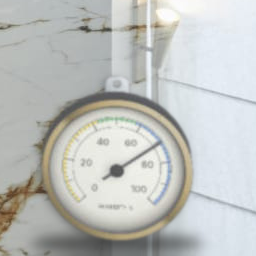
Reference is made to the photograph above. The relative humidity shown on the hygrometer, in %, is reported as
70 %
